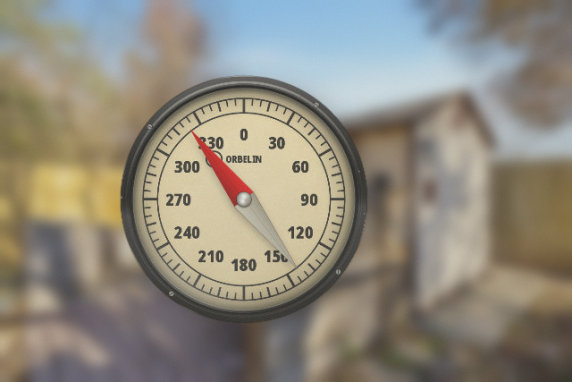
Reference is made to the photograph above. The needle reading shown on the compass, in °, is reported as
322.5 °
